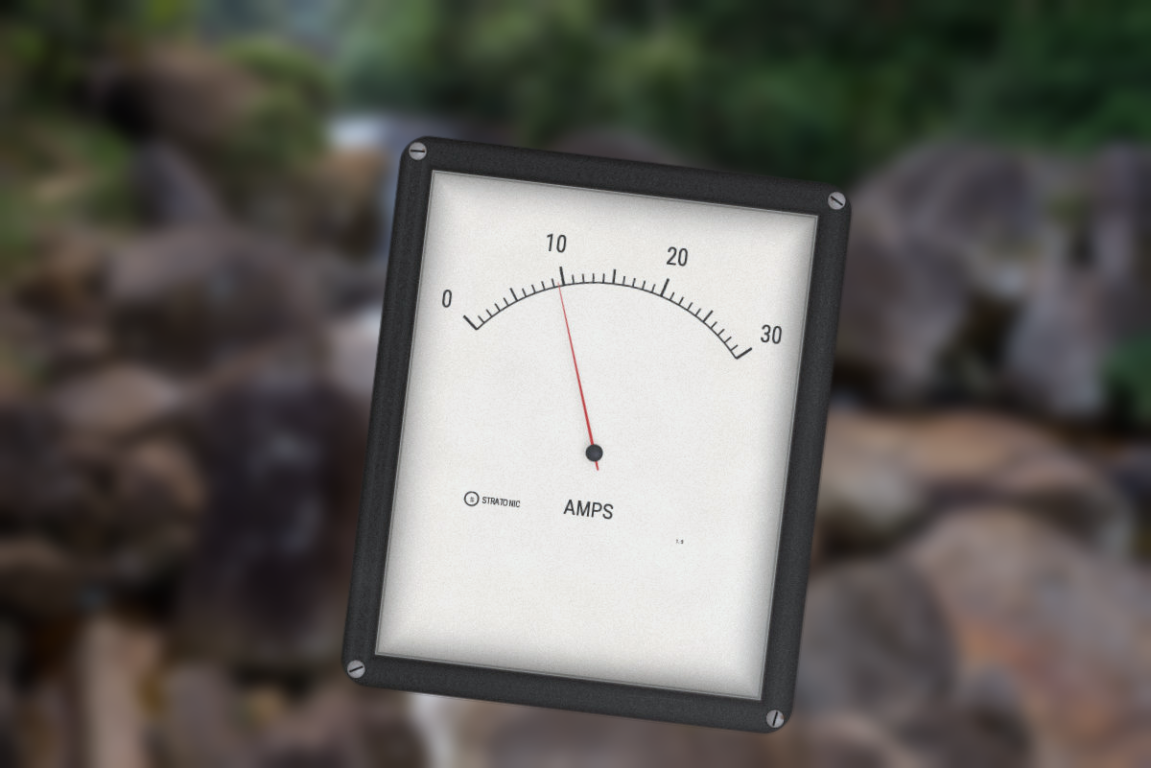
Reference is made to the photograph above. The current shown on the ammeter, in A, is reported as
9.5 A
